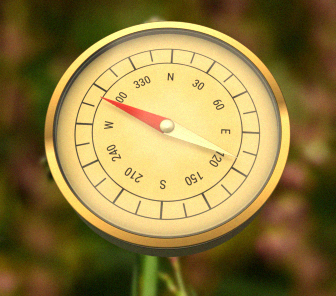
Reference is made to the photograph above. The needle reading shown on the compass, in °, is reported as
292.5 °
